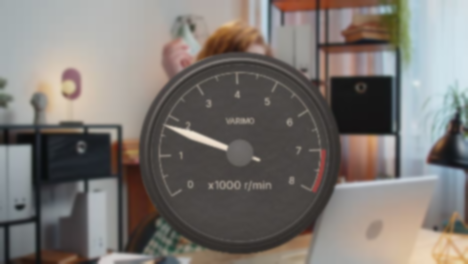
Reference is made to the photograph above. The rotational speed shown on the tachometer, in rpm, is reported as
1750 rpm
